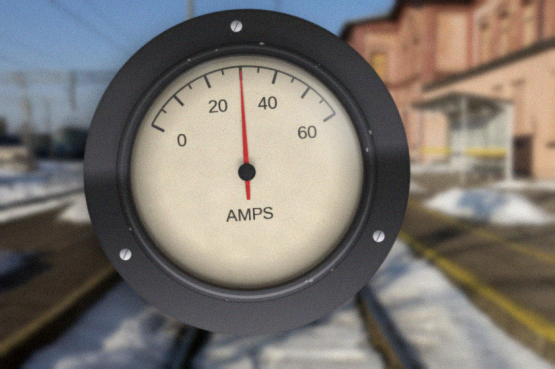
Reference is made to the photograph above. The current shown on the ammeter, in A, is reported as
30 A
